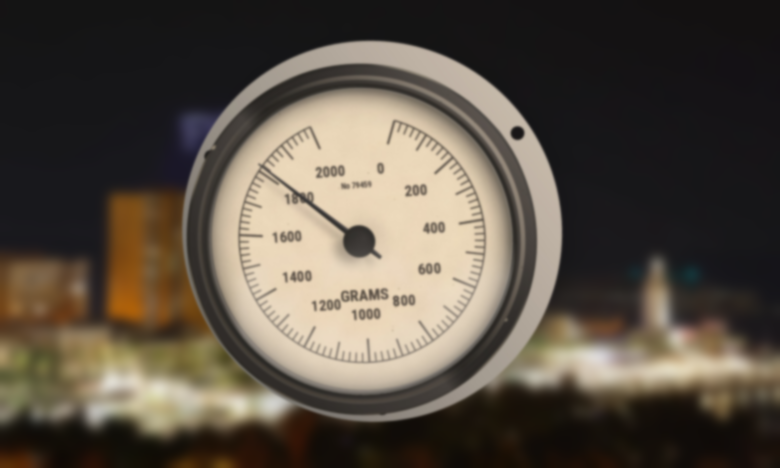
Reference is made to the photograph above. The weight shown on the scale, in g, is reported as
1820 g
